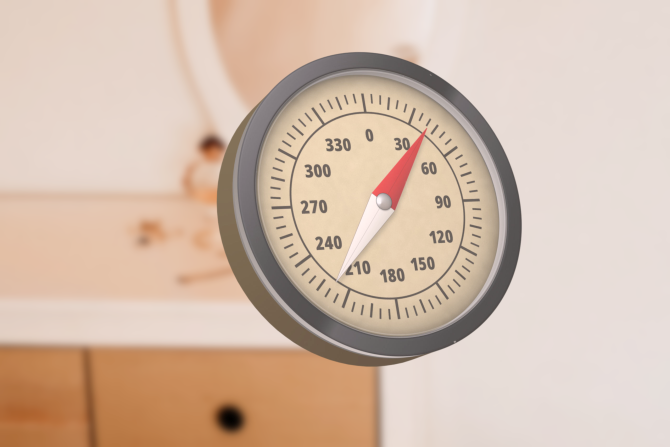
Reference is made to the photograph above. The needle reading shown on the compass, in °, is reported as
40 °
